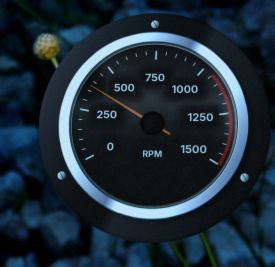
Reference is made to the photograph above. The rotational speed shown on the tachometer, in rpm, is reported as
375 rpm
